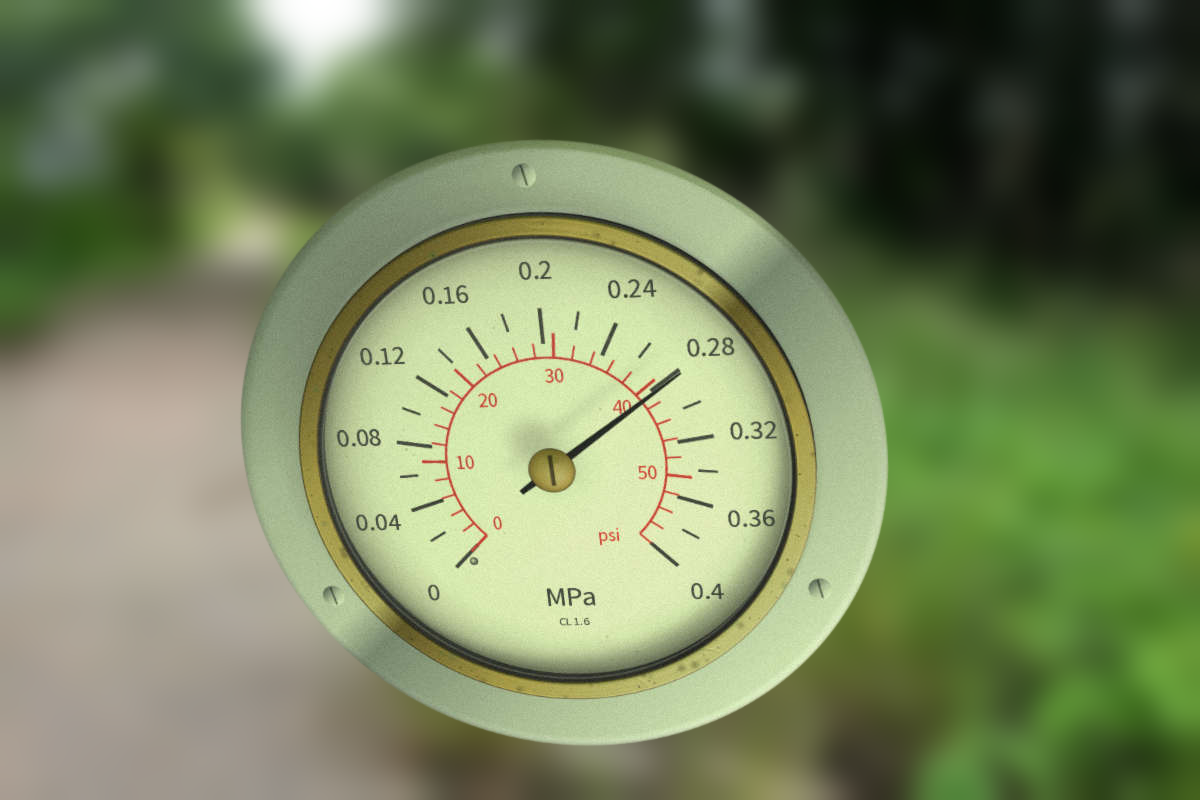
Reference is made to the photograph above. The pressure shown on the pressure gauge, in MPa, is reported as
0.28 MPa
